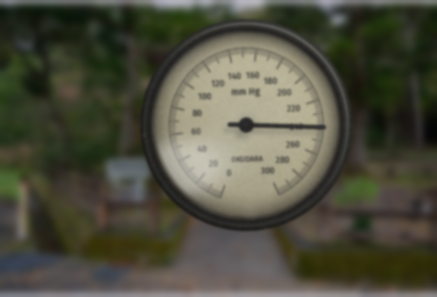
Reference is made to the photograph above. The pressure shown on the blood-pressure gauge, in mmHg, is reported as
240 mmHg
